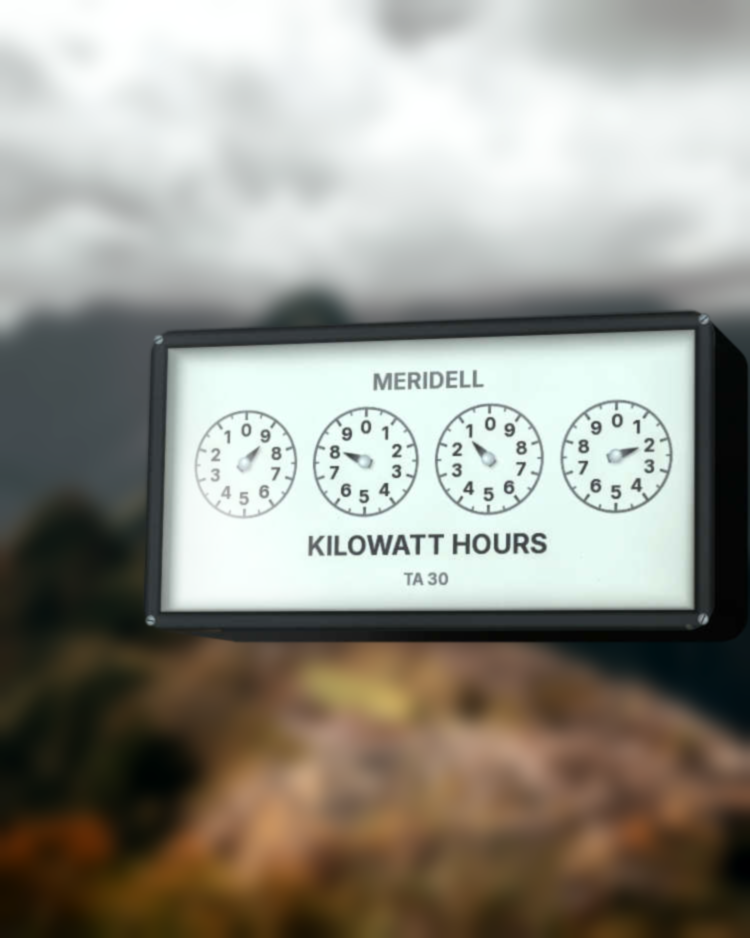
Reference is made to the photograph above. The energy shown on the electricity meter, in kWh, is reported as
8812 kWh
